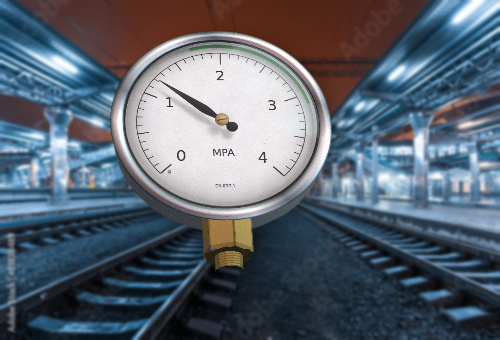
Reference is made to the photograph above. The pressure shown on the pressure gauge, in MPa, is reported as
1.2 MPa
